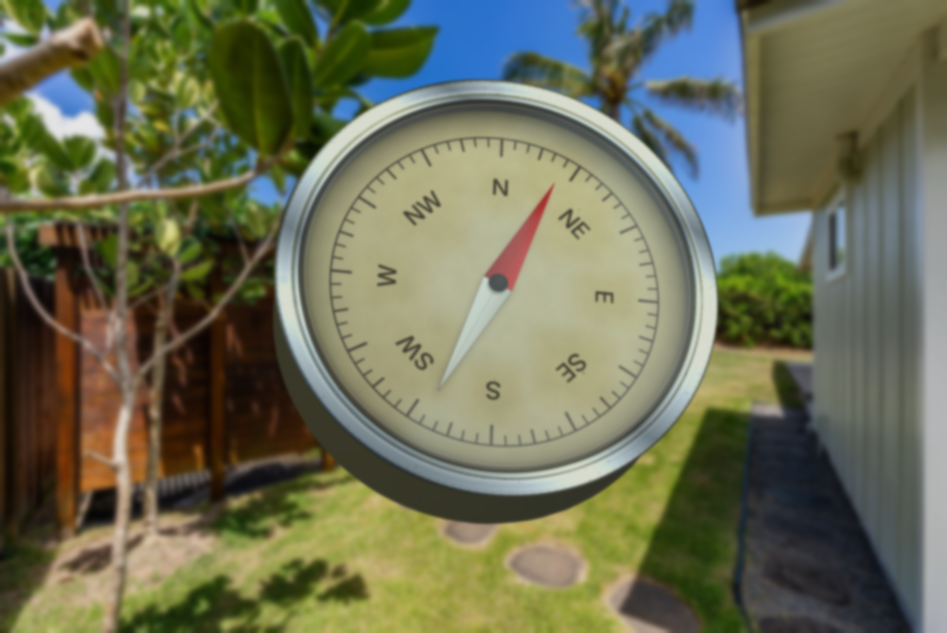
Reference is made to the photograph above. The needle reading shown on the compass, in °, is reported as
25 °
